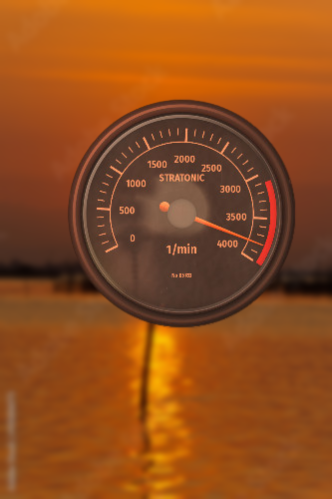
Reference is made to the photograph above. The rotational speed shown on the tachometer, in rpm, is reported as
3800 rpm
